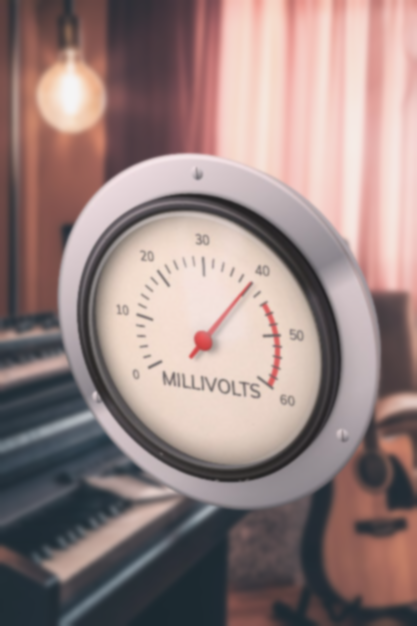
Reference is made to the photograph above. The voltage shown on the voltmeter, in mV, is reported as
40 mV
